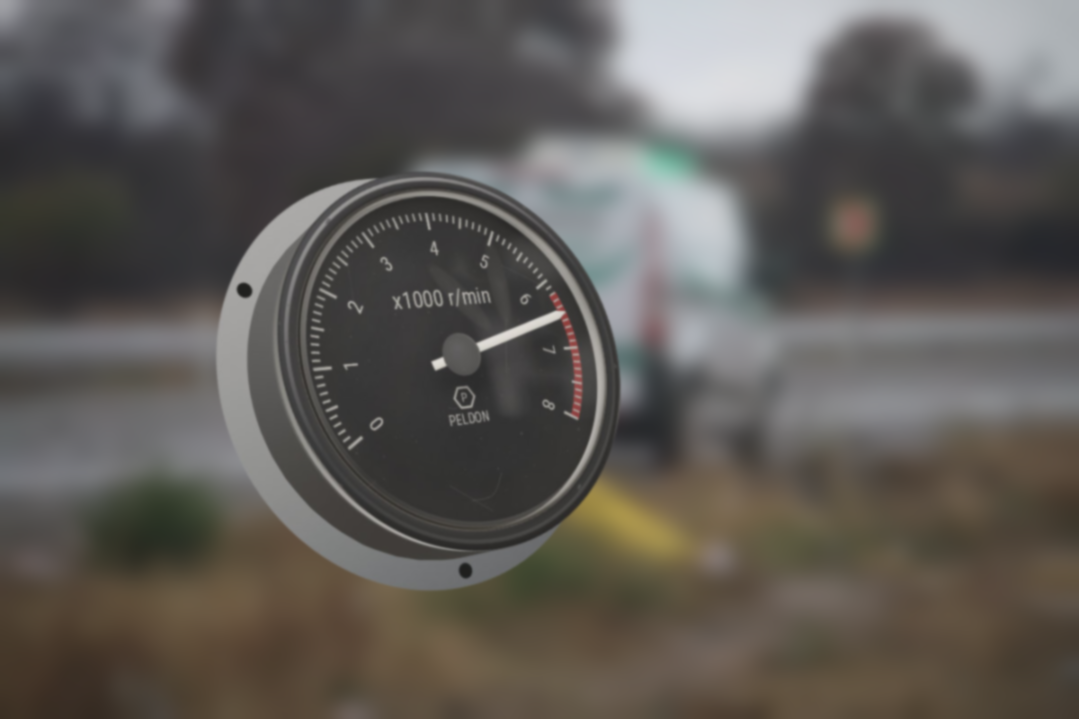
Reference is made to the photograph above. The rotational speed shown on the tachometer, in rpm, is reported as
6500 rpm
